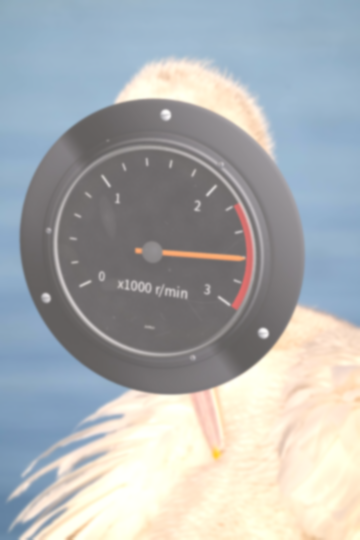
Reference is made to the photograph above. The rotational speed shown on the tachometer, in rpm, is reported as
2600 rpm
